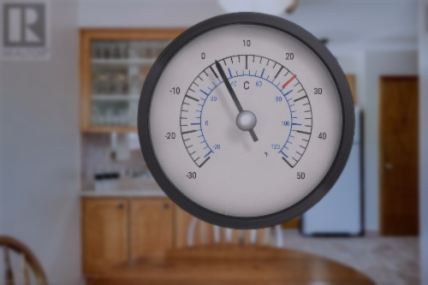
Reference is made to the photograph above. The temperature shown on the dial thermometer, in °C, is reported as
2 °C
